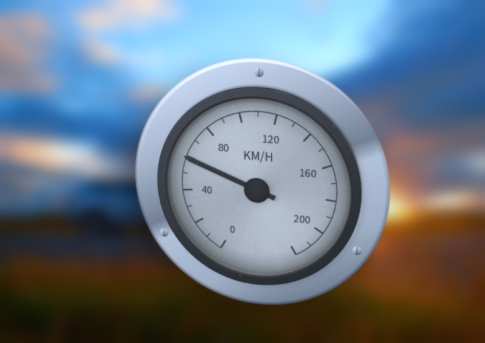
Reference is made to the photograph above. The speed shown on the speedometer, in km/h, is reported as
60 km/h
